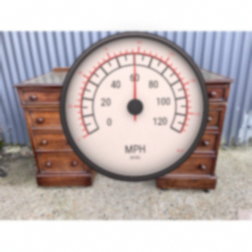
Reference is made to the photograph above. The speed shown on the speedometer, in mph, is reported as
60 mph
